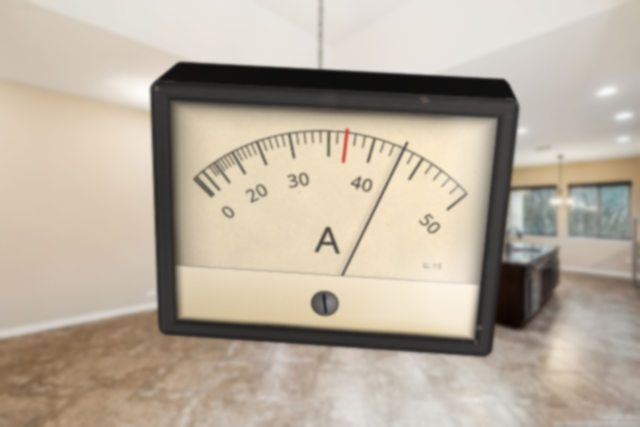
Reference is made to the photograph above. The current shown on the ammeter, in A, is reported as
43 A
